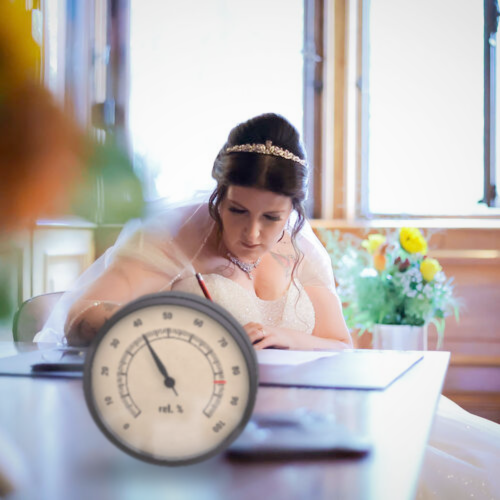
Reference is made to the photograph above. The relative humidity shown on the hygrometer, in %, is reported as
40 %
